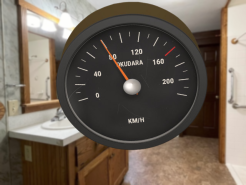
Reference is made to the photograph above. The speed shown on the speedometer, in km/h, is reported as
80 km/h
